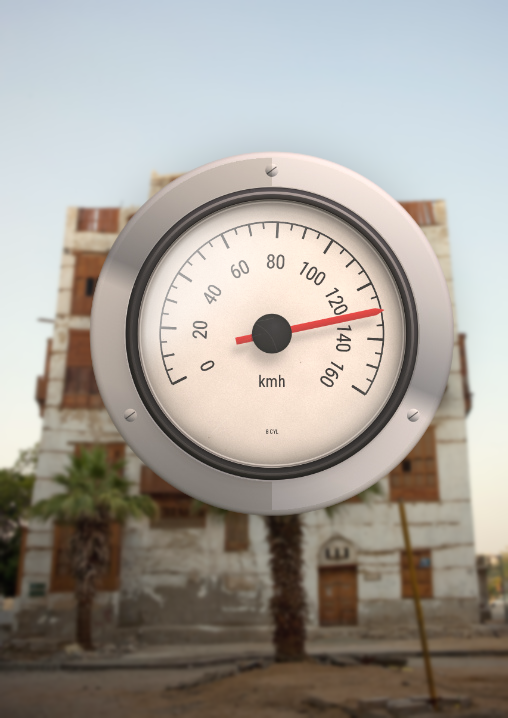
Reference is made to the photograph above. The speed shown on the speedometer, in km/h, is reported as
130 km/h
